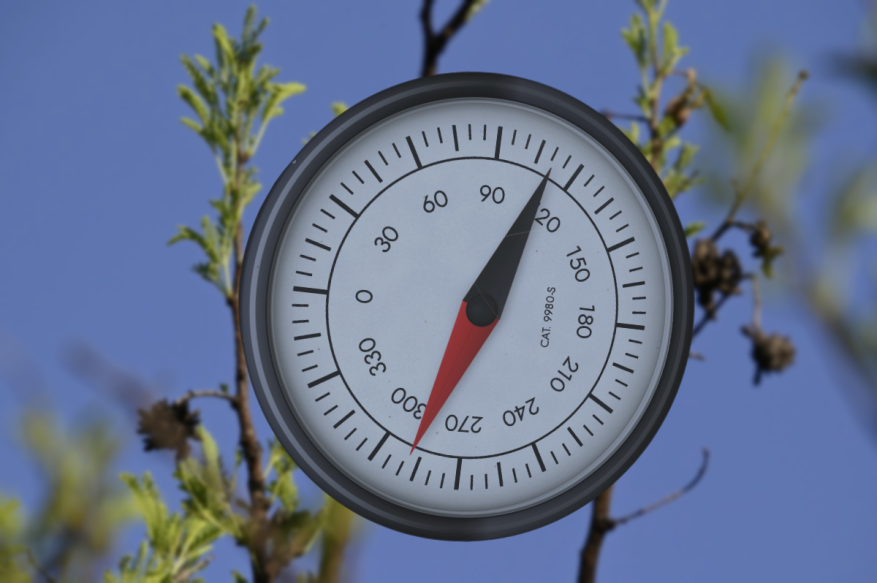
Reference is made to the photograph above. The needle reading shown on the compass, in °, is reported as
290 °
